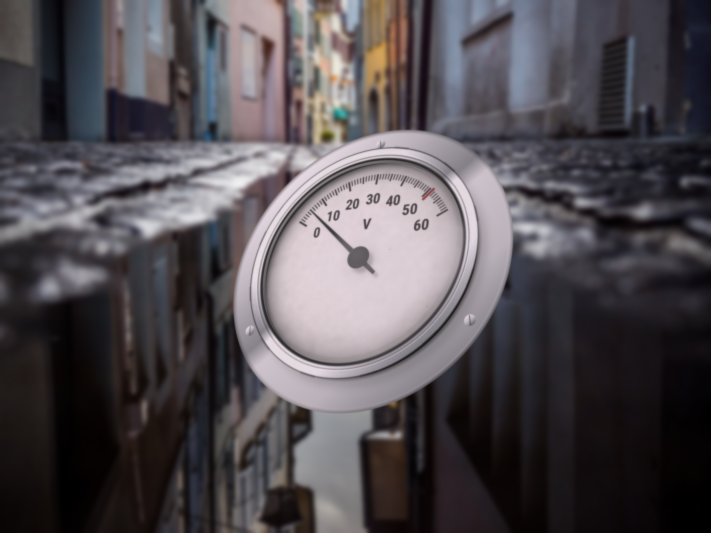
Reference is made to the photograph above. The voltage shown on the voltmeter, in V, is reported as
5 V
